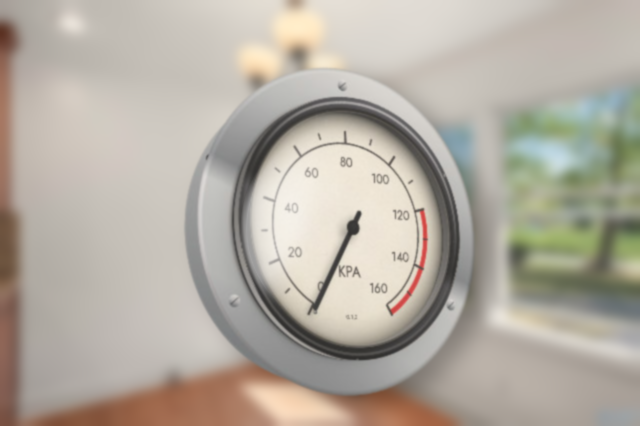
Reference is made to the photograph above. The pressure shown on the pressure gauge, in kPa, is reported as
0 kPa
